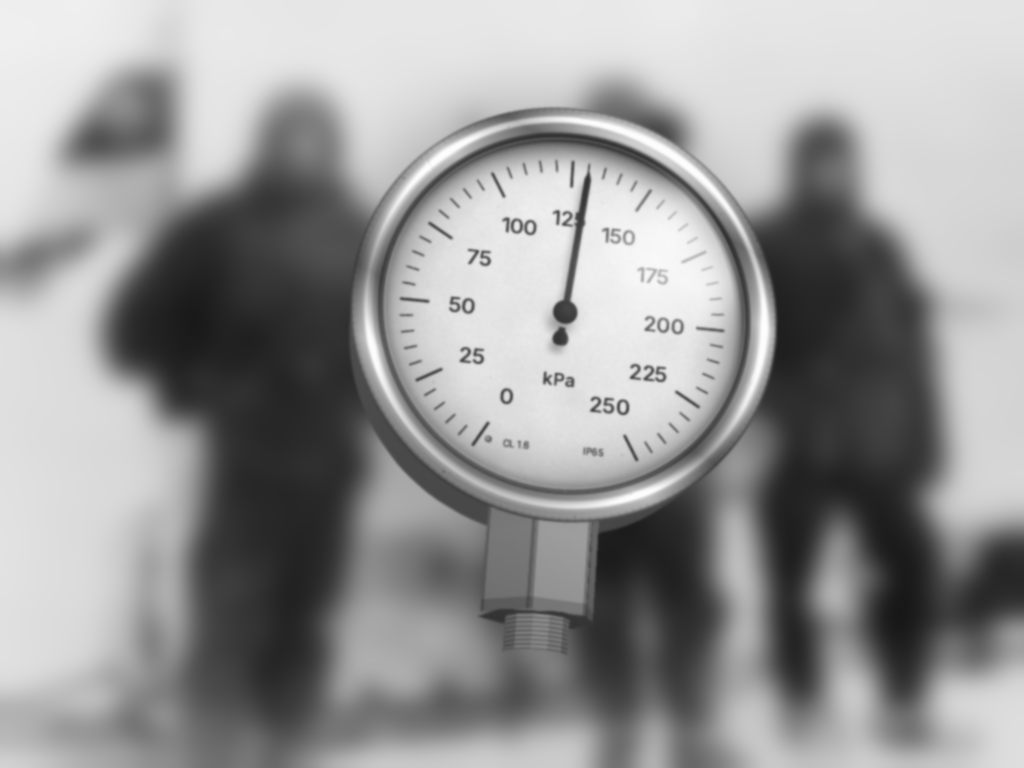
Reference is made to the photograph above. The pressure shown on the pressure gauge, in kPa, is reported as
130 kPa
